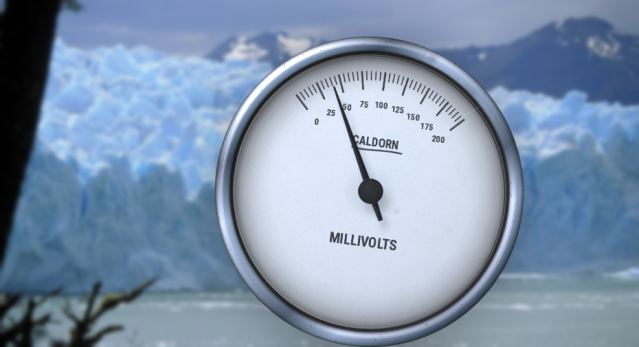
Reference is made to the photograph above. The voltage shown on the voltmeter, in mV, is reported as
40 mV
